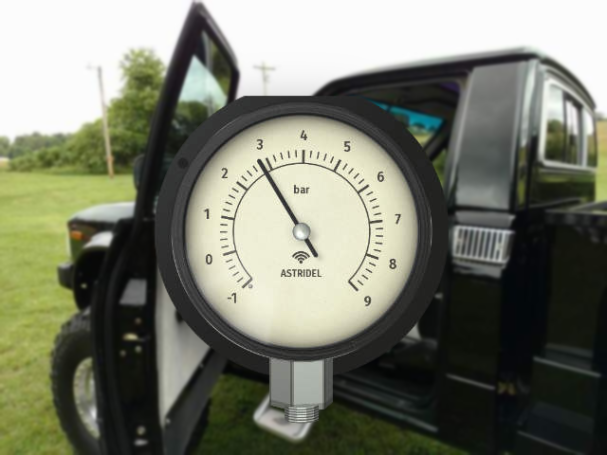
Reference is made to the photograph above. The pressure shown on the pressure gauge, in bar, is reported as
2.8 bar
